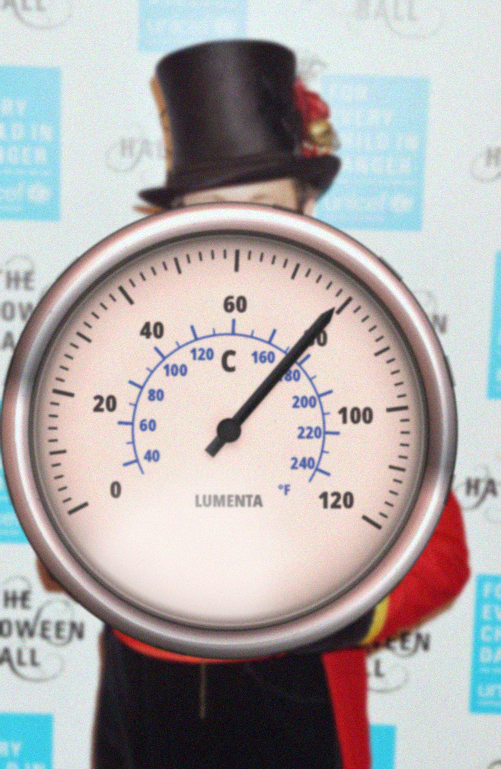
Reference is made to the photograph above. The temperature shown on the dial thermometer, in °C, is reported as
79 °C
